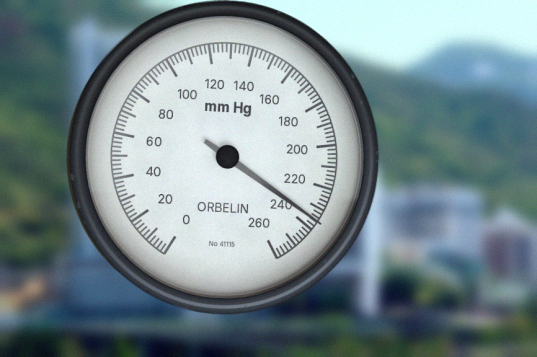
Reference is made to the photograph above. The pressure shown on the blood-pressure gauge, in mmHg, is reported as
236 mmHg
